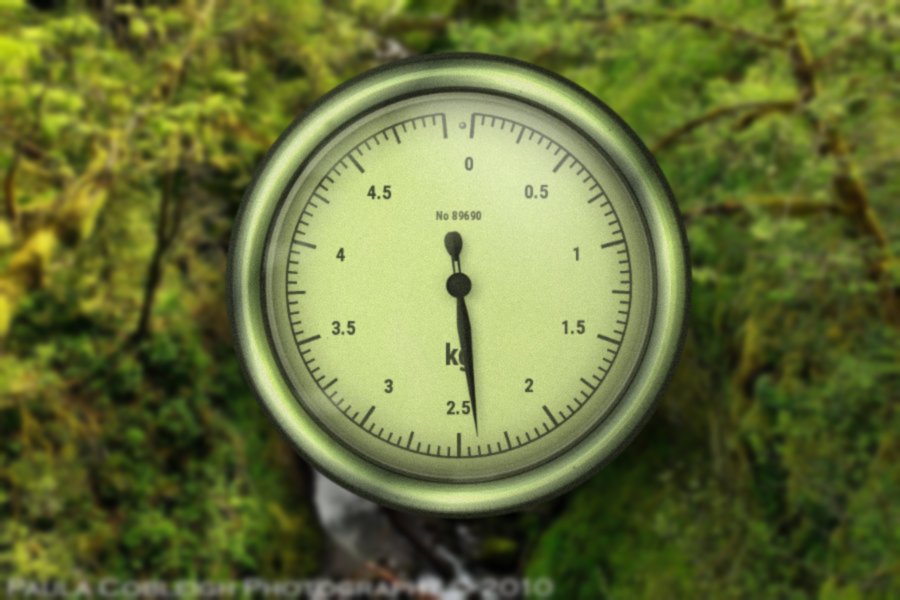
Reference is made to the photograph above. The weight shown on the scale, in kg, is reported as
2.4 kg
